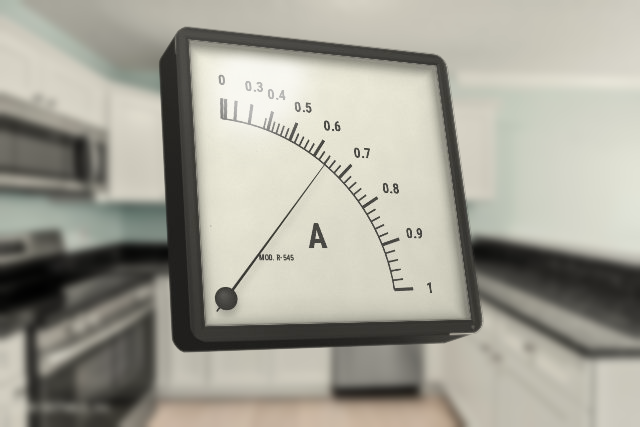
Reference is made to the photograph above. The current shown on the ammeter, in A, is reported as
0.64 A
